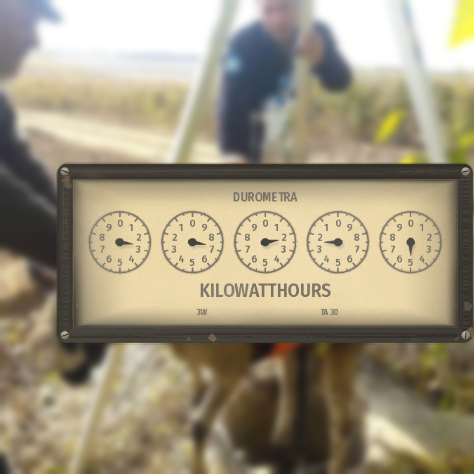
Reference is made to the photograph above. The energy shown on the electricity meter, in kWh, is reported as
27225 kWh
